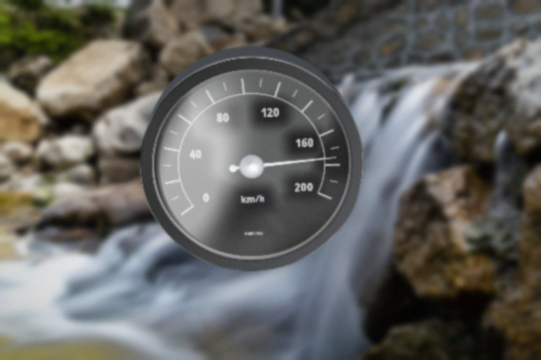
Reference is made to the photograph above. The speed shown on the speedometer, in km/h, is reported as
175 km/h
